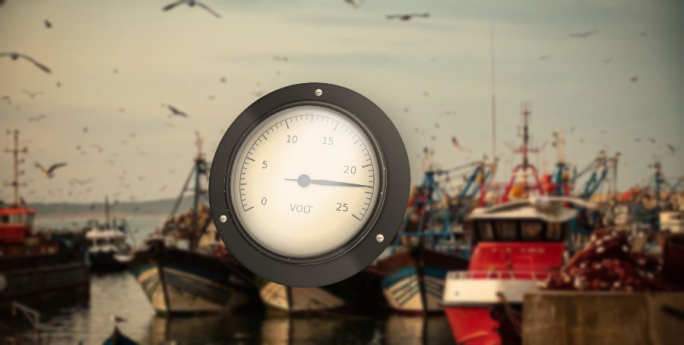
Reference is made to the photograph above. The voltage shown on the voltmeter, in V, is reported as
22 V
